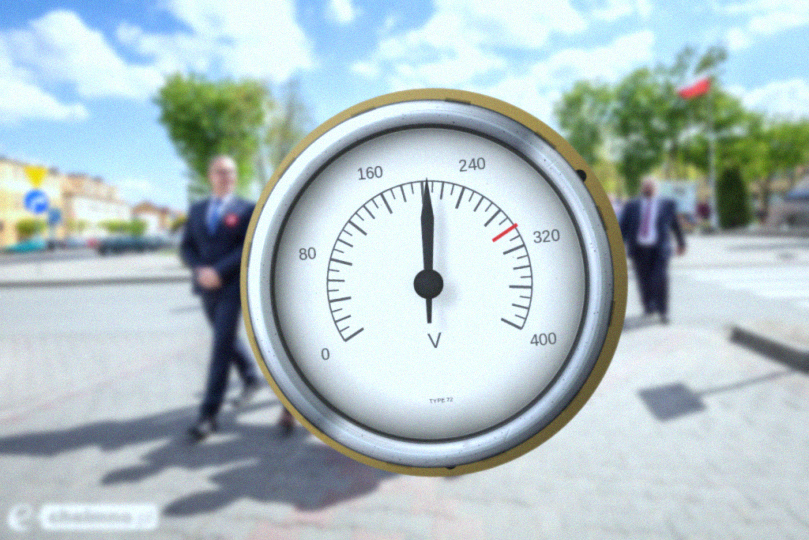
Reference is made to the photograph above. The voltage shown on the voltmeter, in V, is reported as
205 V
